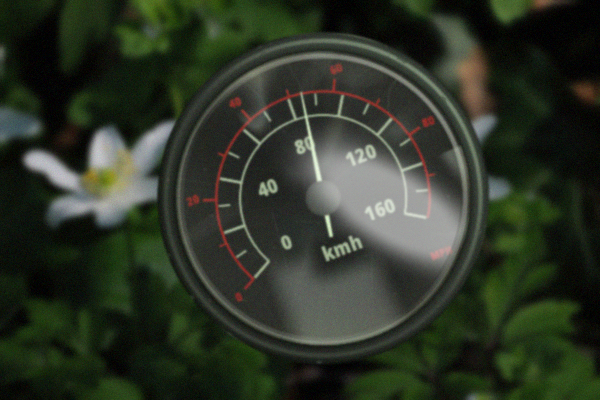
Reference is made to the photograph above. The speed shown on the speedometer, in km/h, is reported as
85 km/h
